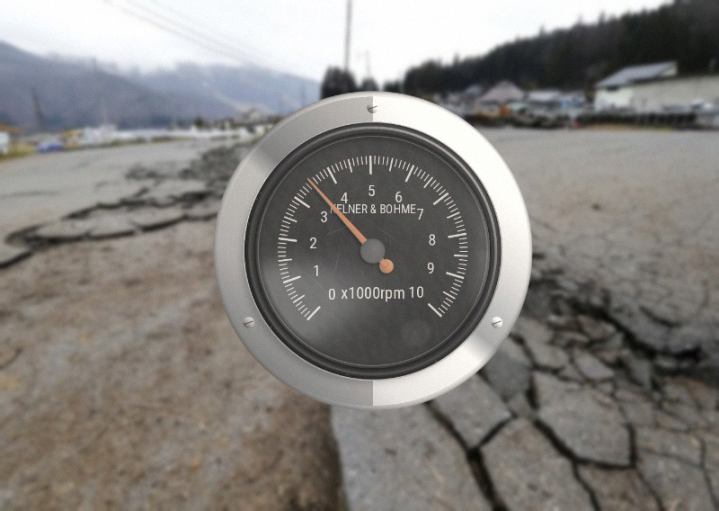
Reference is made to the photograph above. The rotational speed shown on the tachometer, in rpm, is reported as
3500 rpm
